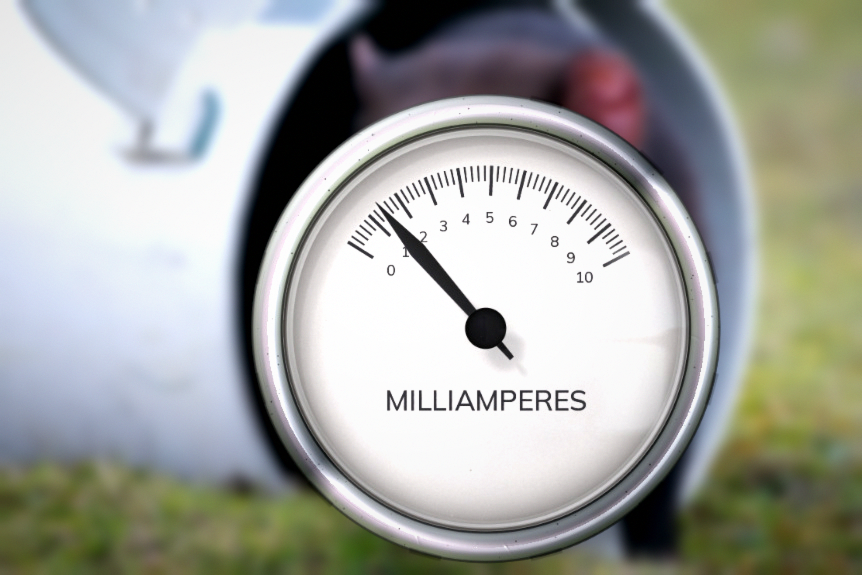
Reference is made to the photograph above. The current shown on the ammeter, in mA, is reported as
1.4 mA
